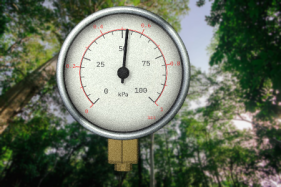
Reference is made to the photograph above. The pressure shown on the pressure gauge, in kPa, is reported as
52.5 kPa
